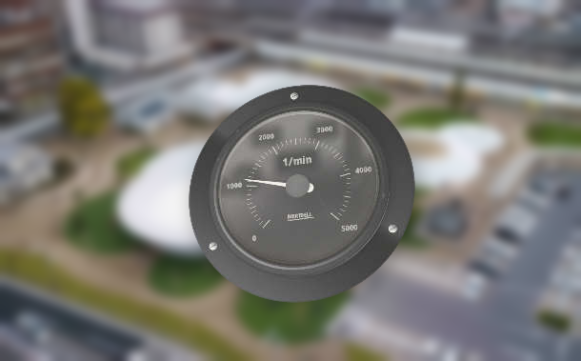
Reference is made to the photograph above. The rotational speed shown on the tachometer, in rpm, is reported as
1100 rpm
